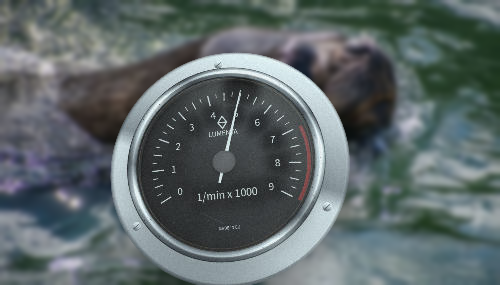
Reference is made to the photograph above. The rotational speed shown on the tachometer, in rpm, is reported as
5000 rpm
